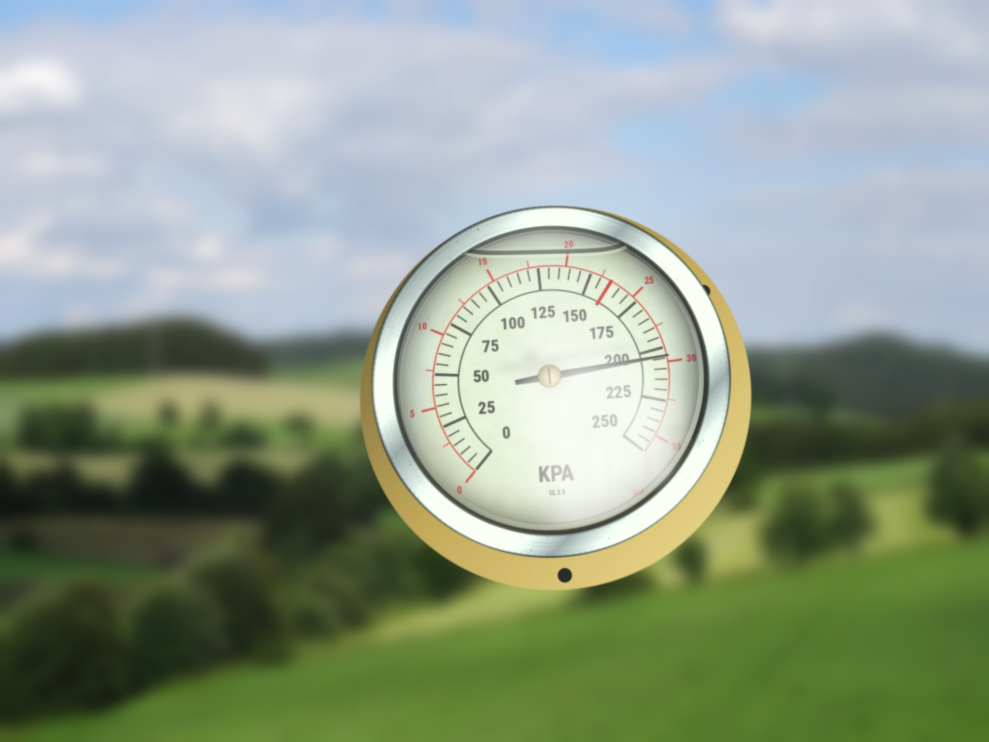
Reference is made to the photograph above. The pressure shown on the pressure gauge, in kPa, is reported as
205 kPa
